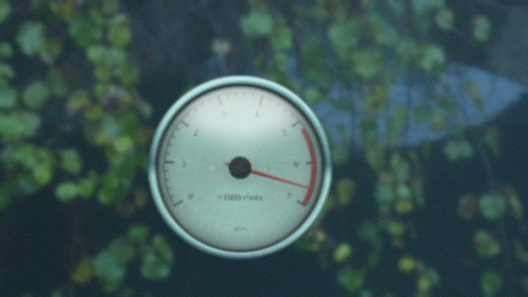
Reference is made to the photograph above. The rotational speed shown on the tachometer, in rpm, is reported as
6600 rpm
